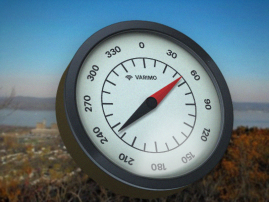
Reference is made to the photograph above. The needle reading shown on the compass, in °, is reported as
52.5 °
